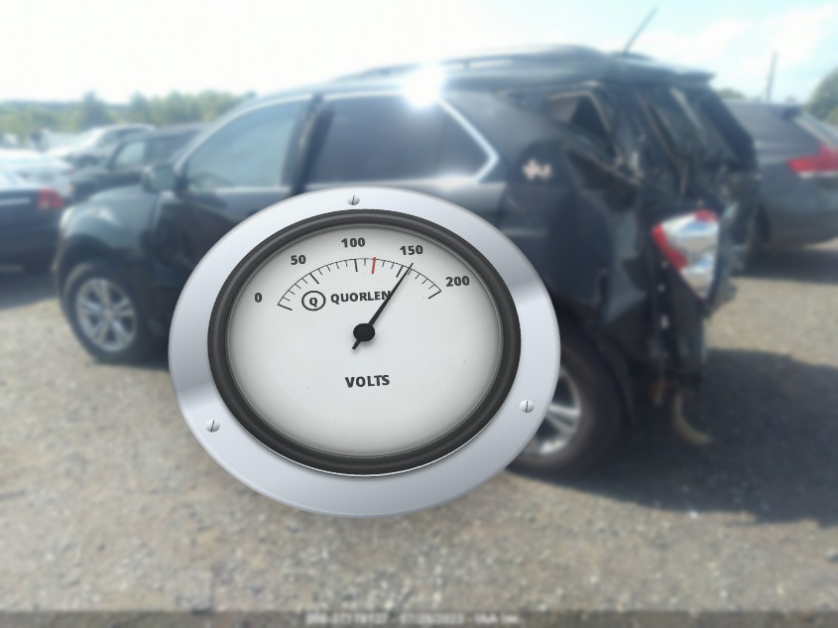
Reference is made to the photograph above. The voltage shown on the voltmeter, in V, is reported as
160 V
